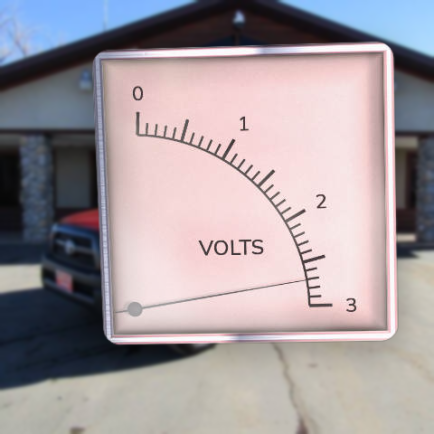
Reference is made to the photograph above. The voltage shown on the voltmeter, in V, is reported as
2.7 V
